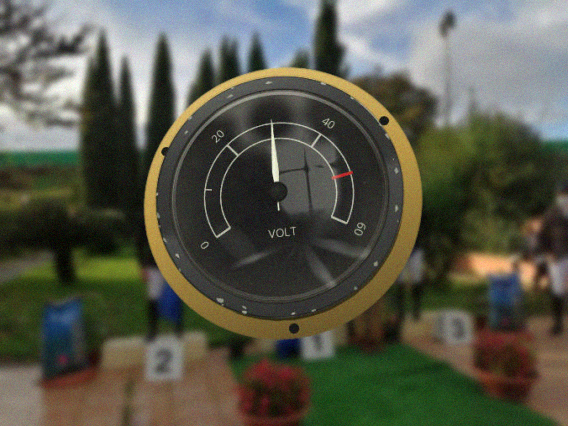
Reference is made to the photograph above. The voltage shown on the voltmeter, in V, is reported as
30 V
